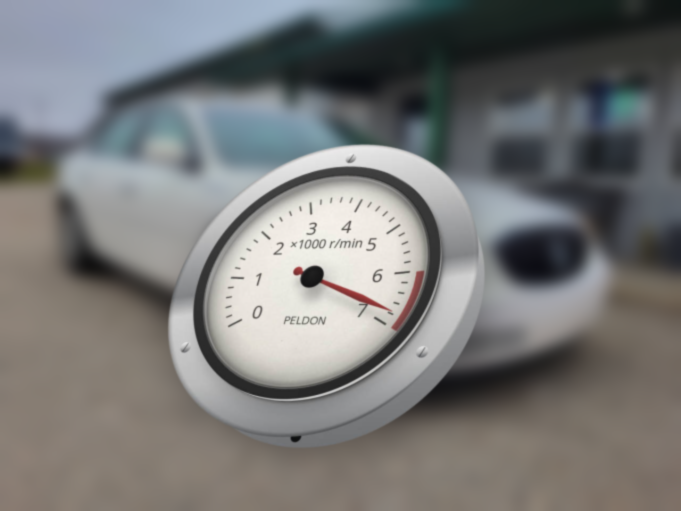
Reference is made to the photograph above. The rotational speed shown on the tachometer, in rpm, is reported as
6800 rpm
